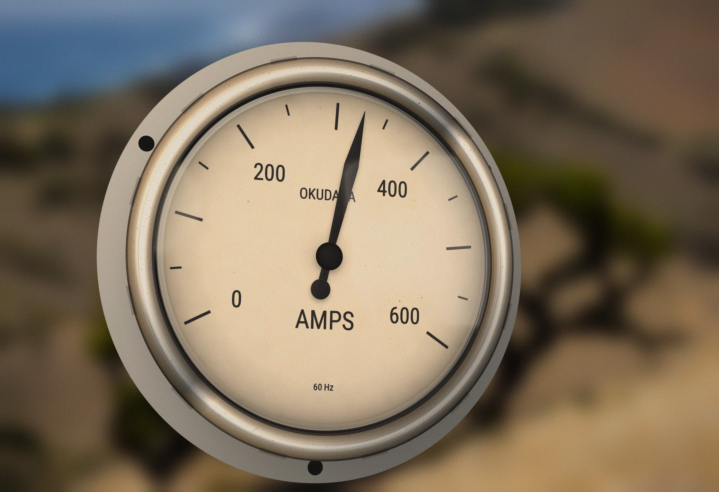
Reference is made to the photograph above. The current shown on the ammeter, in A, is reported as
325 A
